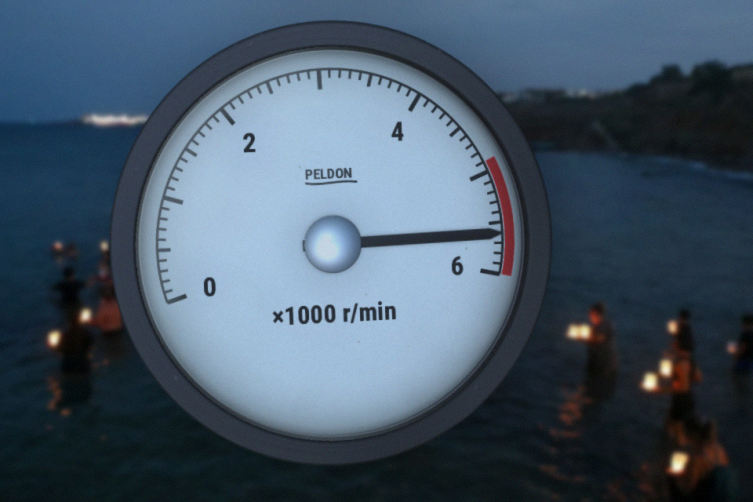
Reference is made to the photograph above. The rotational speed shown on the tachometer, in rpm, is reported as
5600 rpm
